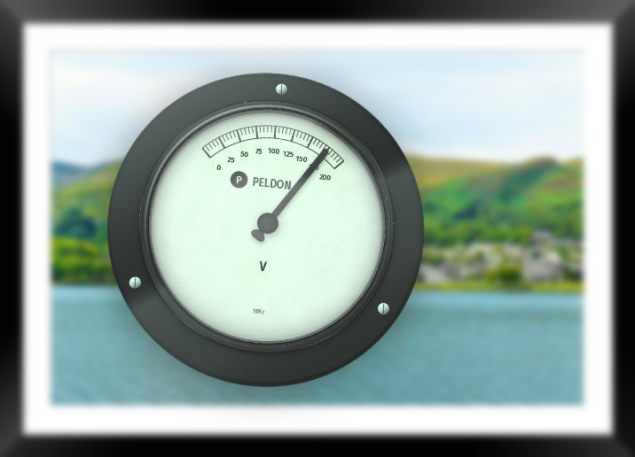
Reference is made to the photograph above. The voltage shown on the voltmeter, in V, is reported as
175 V
